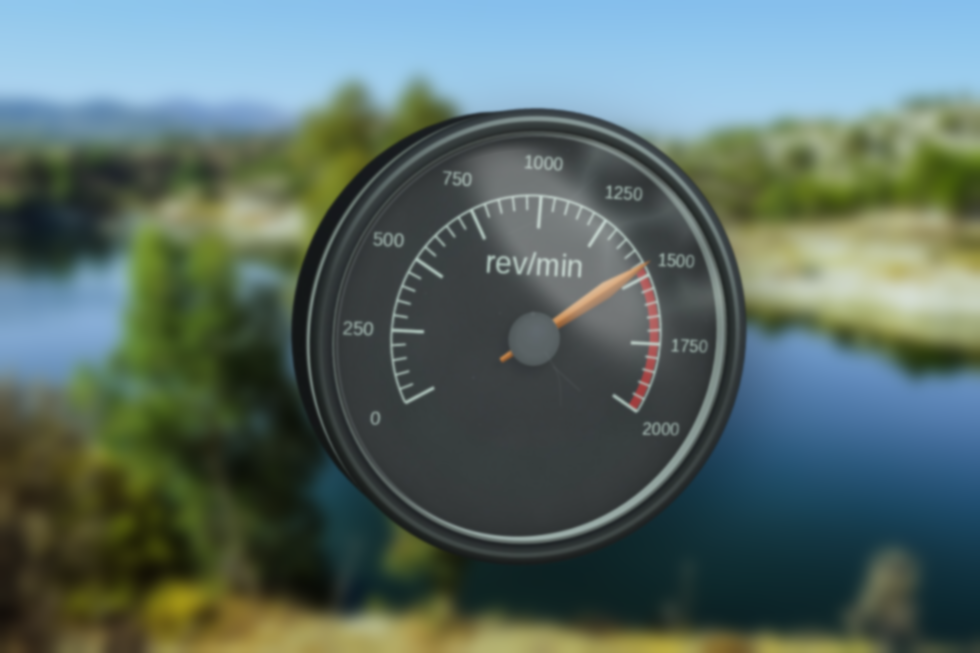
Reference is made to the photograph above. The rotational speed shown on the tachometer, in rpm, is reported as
1450 rpm
